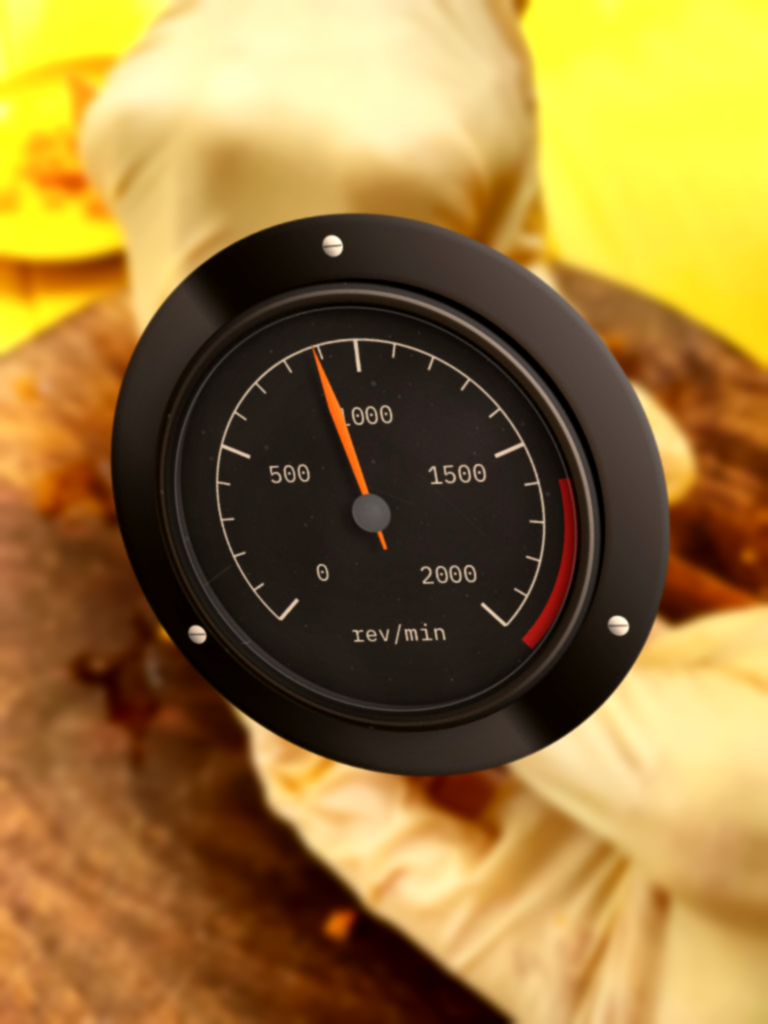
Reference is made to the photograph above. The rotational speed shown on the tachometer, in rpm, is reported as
900 rpm
